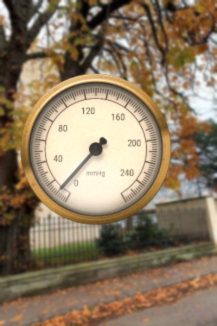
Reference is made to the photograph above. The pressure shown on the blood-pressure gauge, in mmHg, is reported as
10 mmHg
